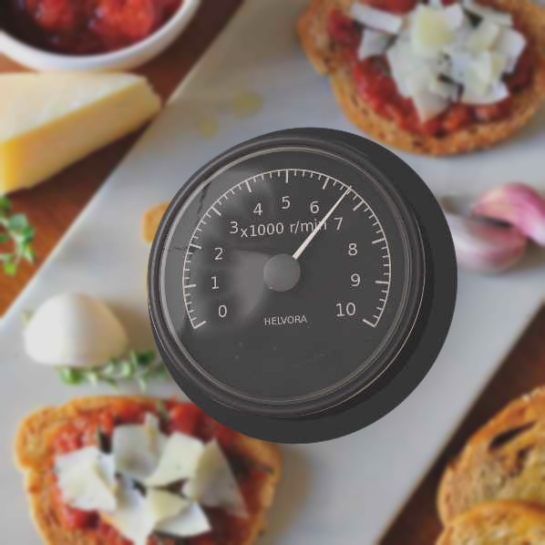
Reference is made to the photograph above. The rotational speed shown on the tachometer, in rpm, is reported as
6600 rpm
